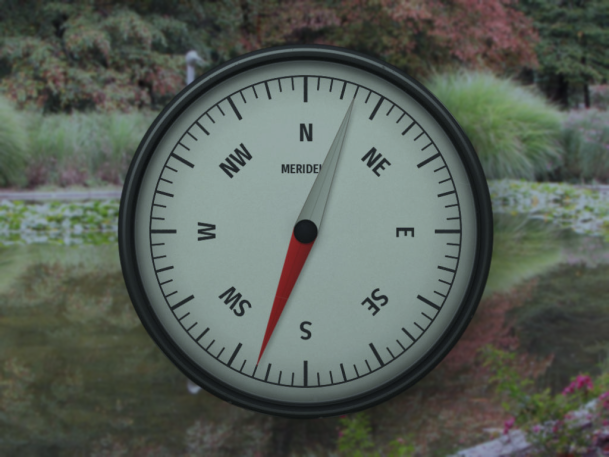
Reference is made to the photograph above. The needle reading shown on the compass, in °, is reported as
200 °
